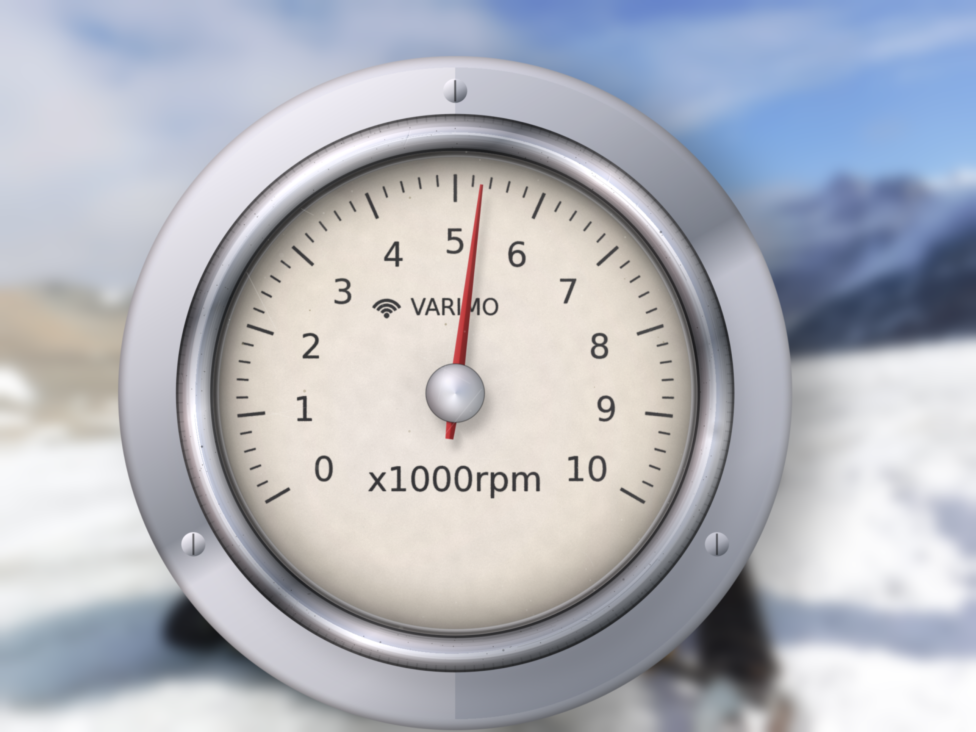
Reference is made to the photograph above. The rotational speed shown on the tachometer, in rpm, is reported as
5300 rpm
